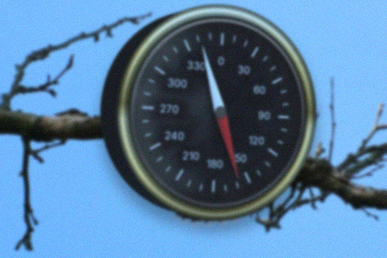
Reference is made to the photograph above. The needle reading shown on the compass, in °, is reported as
160 °
